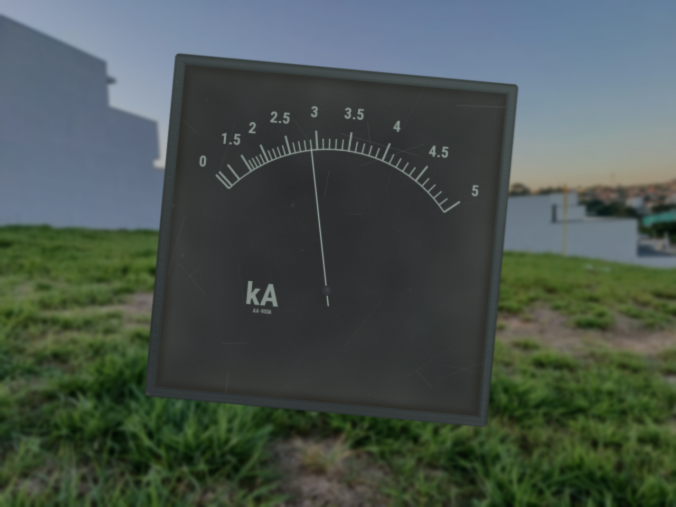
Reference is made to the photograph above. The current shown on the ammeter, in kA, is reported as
2.9 kA
